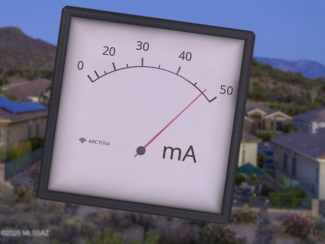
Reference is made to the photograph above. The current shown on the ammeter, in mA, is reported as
47.5 mA
